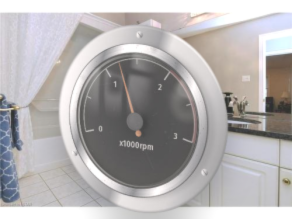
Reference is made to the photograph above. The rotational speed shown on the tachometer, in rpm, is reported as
1250 rpm
